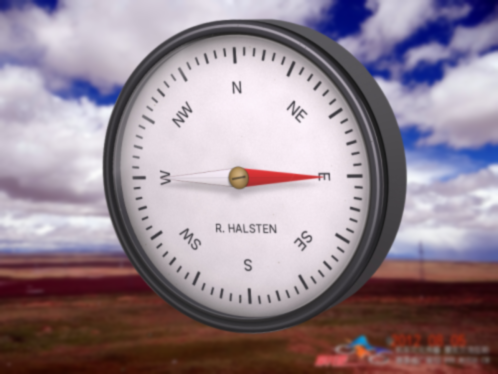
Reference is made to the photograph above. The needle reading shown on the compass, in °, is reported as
90 °
